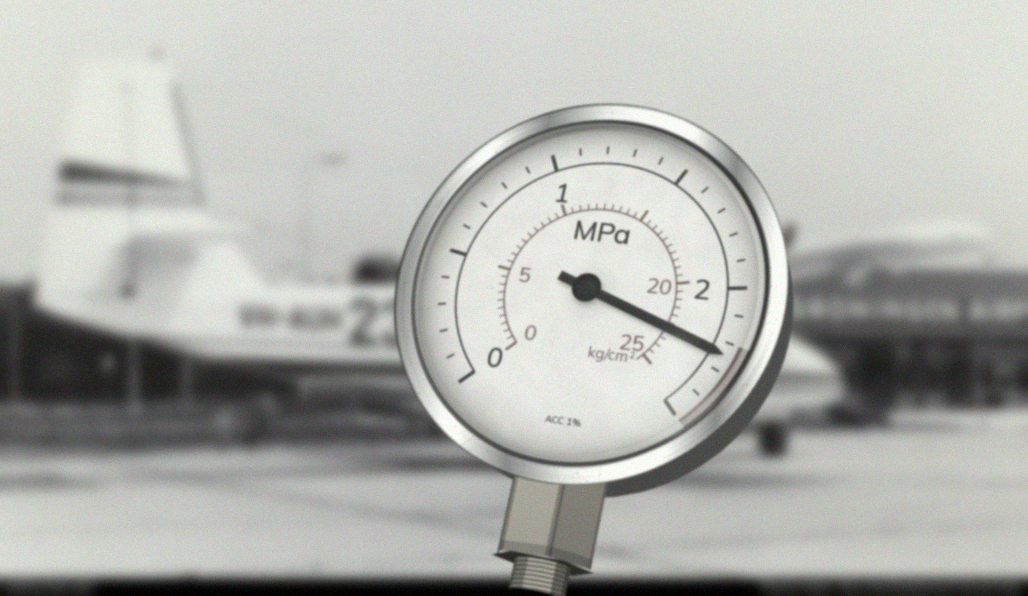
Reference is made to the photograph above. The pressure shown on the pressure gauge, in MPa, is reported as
2.25 MPa
